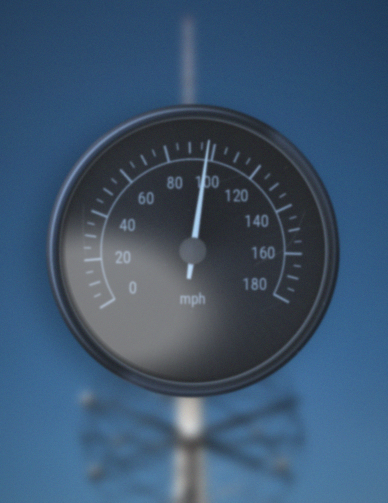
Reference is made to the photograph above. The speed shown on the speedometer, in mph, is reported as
97.5 mph
